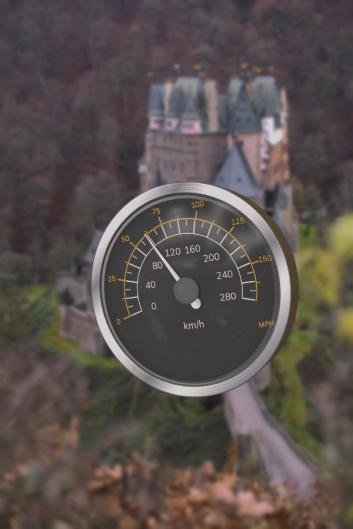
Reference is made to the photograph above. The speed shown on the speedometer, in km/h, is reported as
100 km/h
